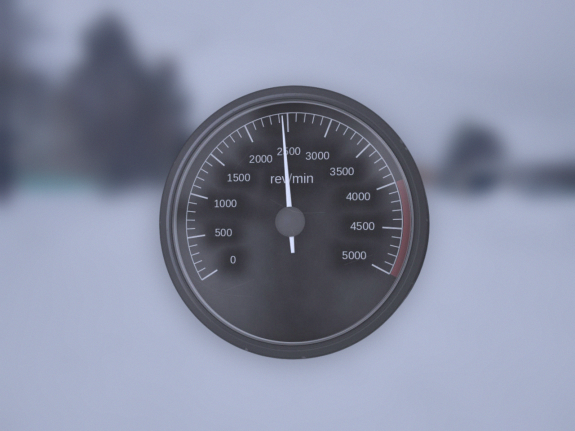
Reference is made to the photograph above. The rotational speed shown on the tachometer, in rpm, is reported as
2450 rpm
